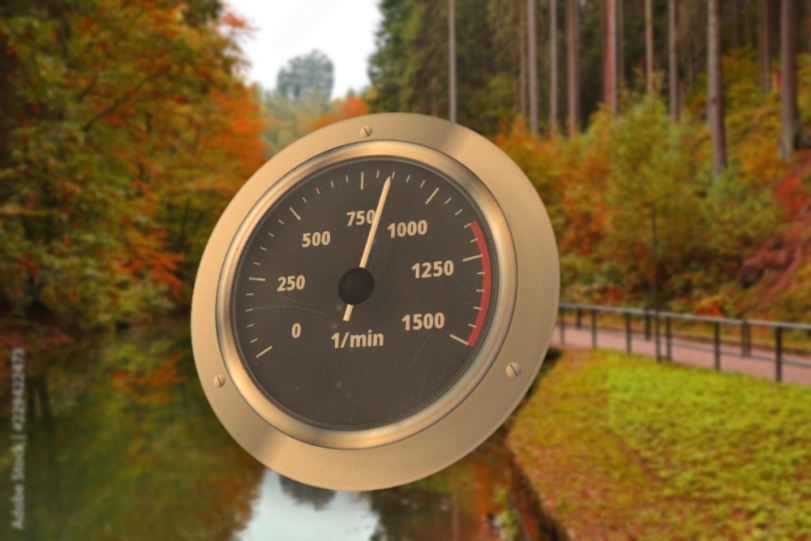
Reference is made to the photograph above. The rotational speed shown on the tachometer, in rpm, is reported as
850 rpm
